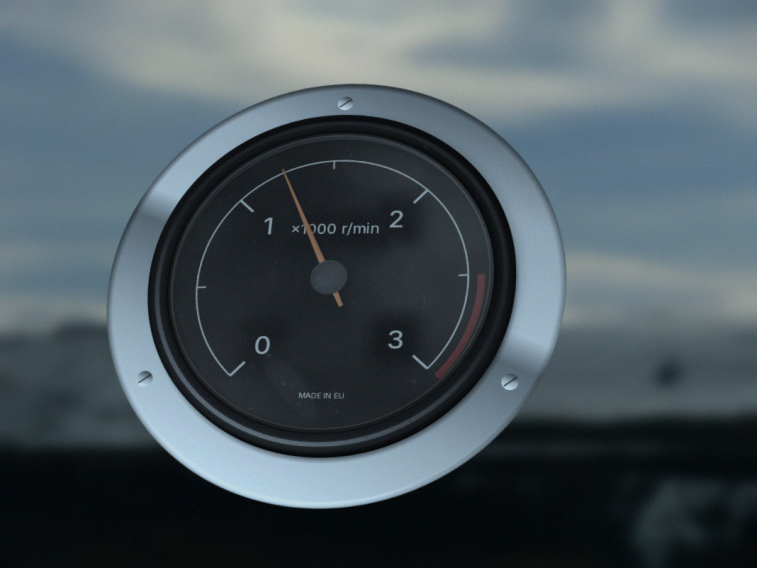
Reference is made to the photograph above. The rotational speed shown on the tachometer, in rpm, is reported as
1250 rpm
